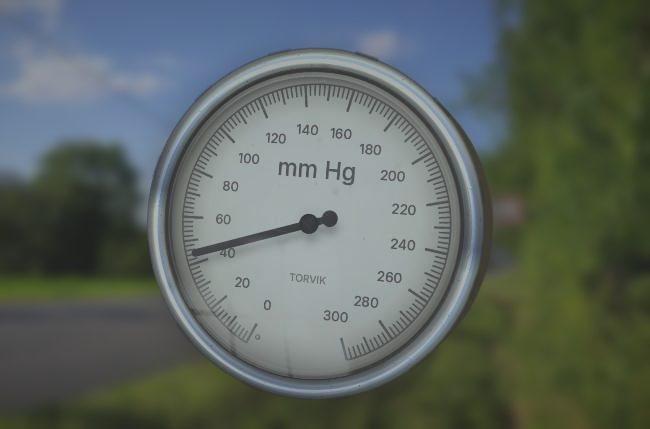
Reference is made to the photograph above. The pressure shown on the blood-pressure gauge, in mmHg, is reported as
44 mmHg
